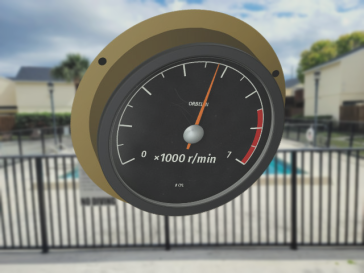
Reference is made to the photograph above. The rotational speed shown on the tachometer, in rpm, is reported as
3750 rpm
